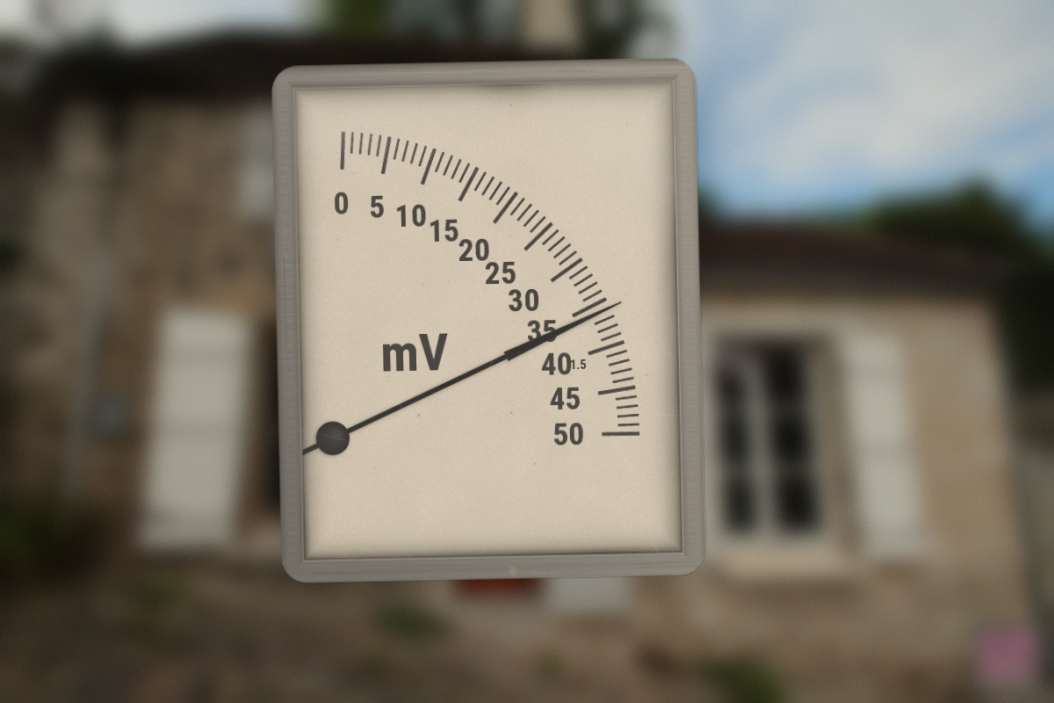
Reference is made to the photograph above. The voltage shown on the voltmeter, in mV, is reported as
36 mV
